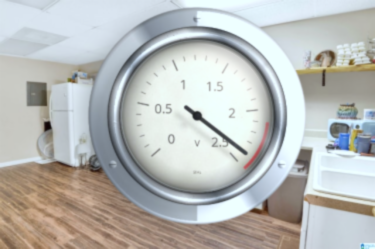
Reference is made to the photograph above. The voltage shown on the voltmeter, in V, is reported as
2.4 V
